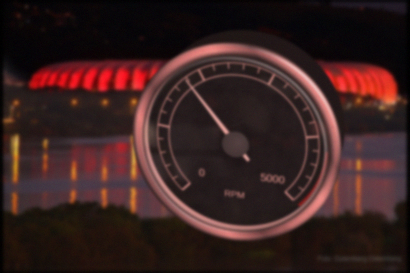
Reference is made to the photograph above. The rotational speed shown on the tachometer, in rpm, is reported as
1800 rpm
